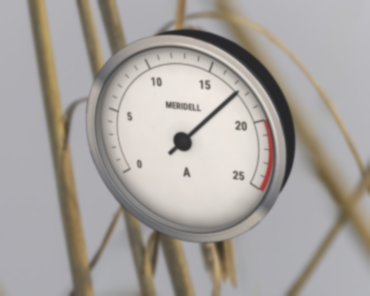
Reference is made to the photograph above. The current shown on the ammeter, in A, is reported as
17.5 A
